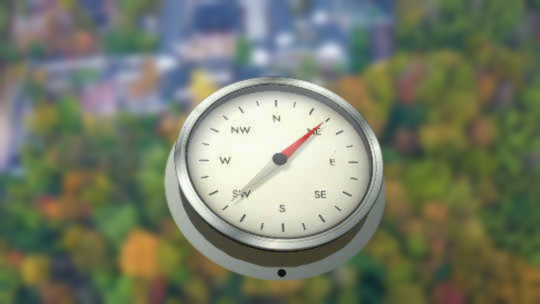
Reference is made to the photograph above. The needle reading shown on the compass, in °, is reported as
45 °
